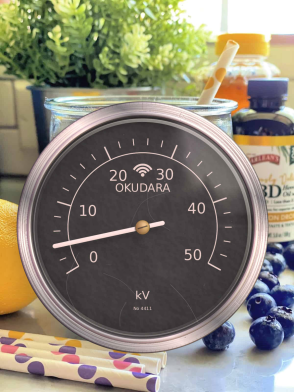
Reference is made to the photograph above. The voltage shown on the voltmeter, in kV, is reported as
4 kV
